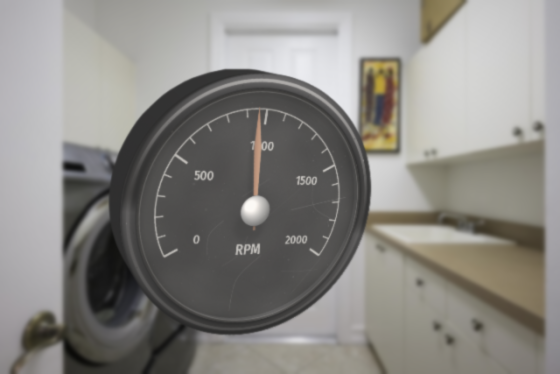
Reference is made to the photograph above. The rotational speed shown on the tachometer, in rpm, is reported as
950 rpm
